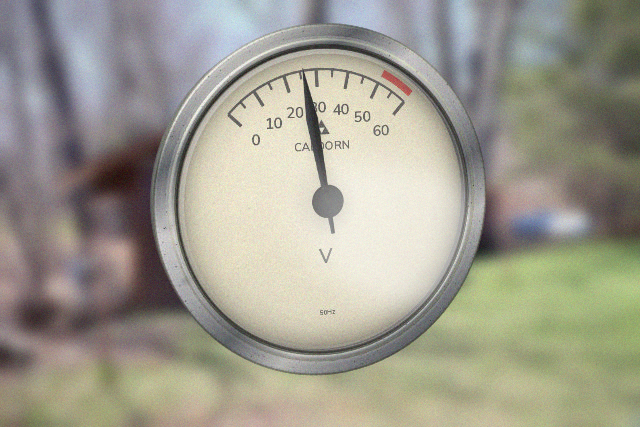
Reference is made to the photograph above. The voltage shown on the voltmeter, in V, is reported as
25 V
